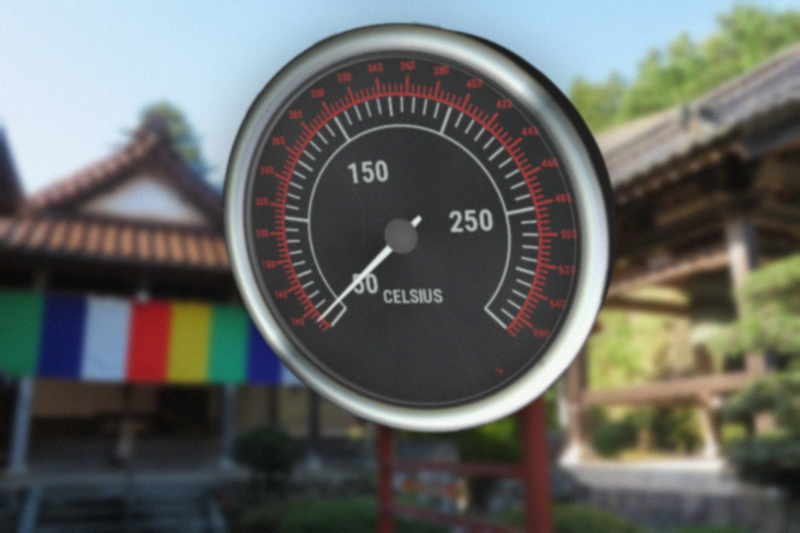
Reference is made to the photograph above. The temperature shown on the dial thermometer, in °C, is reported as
55 °C
